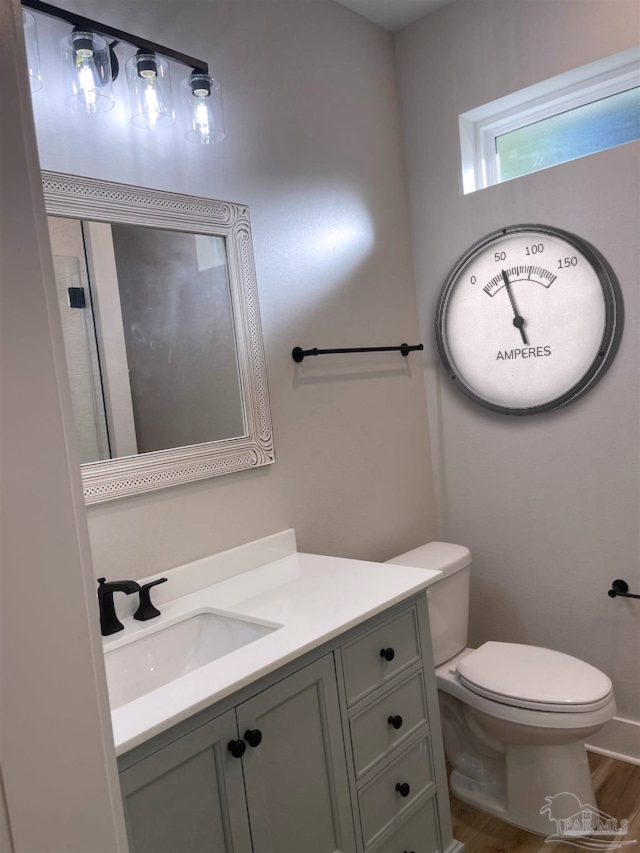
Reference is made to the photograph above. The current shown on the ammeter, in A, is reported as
50 A
